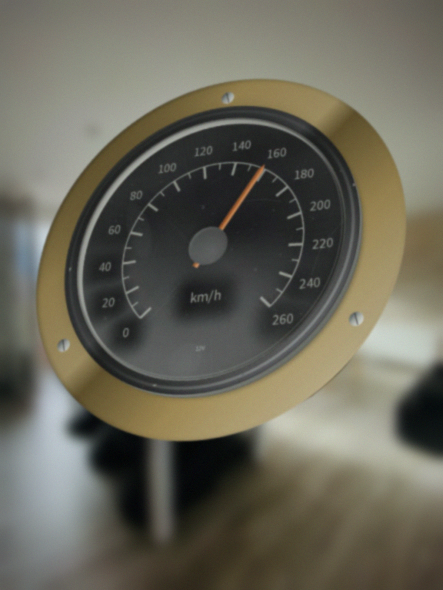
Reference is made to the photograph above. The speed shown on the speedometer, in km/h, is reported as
160 km/h
